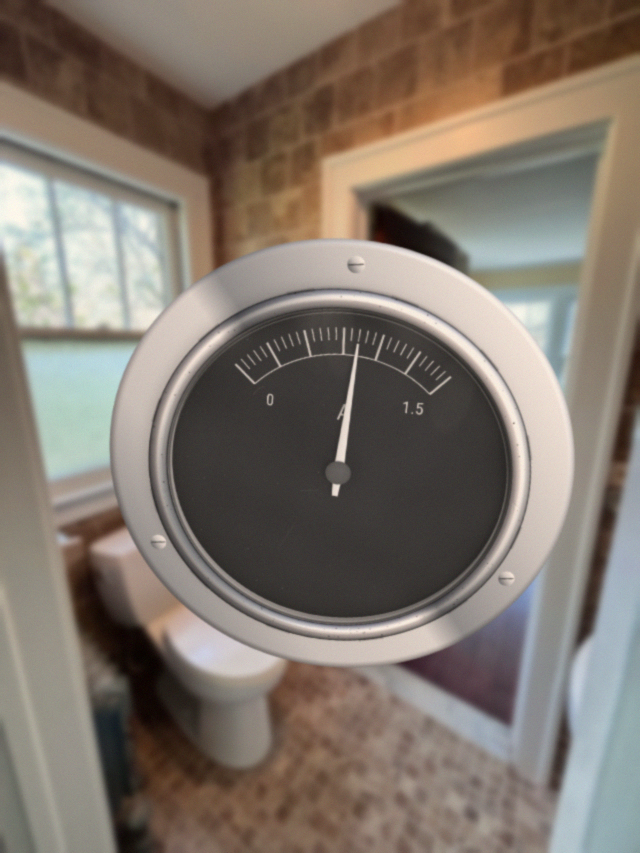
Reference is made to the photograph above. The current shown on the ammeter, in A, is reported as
0.85 A
